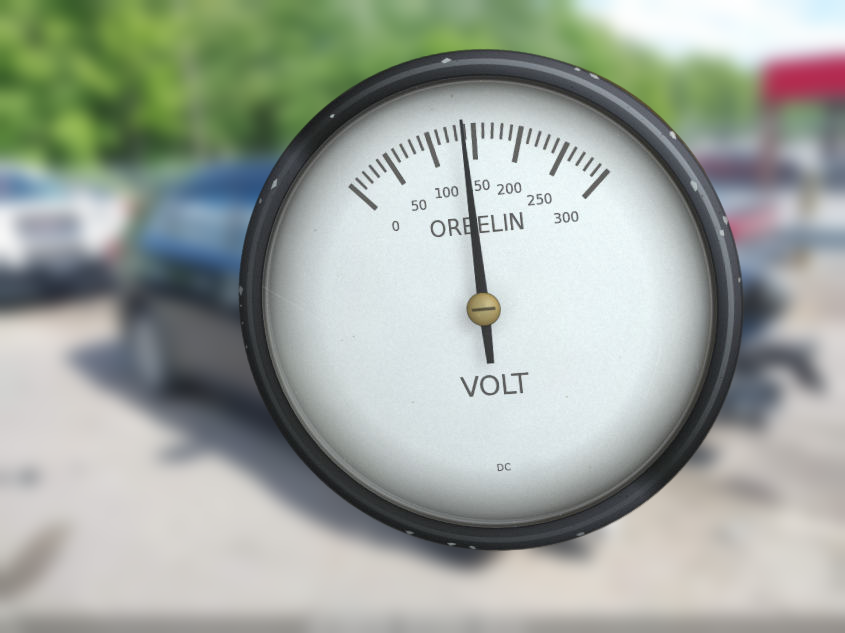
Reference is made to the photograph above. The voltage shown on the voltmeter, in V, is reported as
140 V
